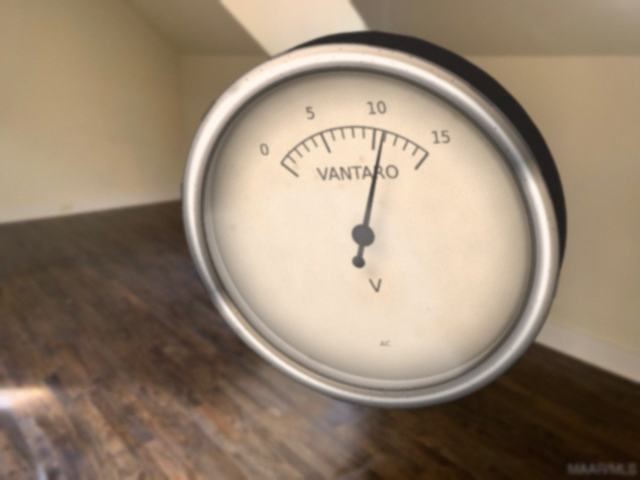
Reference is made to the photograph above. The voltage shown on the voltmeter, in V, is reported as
11 V
